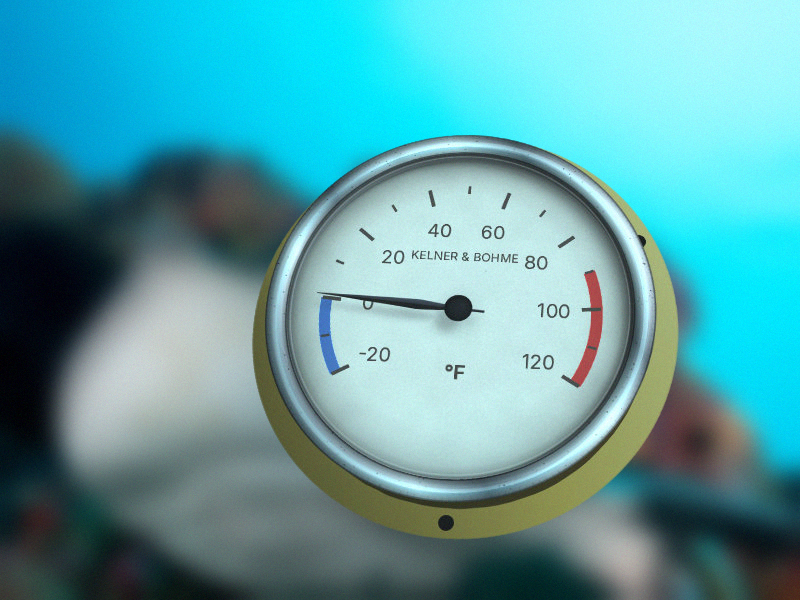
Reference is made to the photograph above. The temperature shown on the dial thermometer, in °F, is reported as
0 °F
